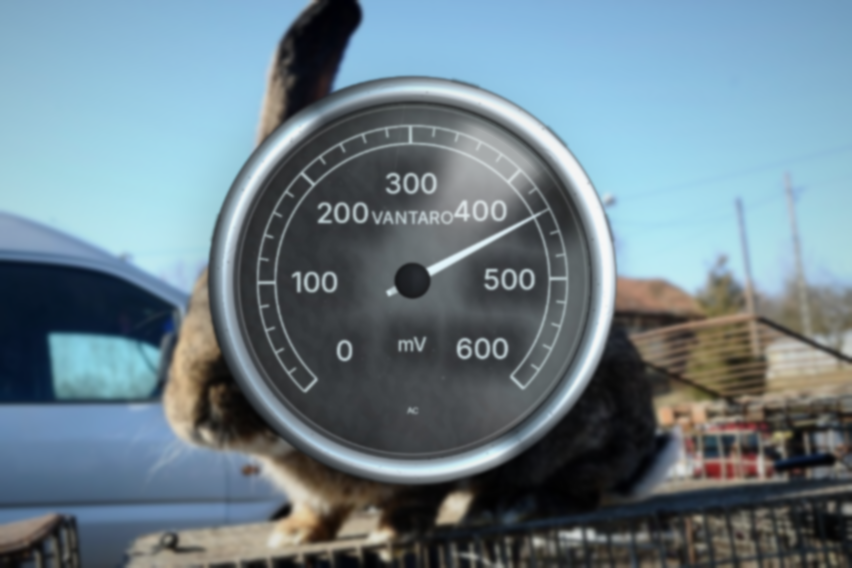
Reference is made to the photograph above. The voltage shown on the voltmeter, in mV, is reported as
440 mV
